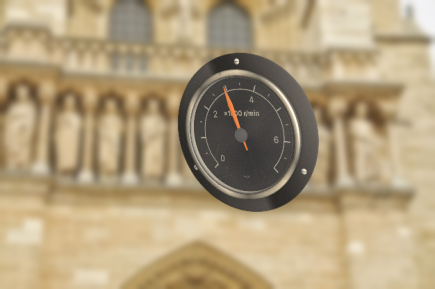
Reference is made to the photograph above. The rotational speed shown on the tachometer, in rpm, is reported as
3000 rpm
